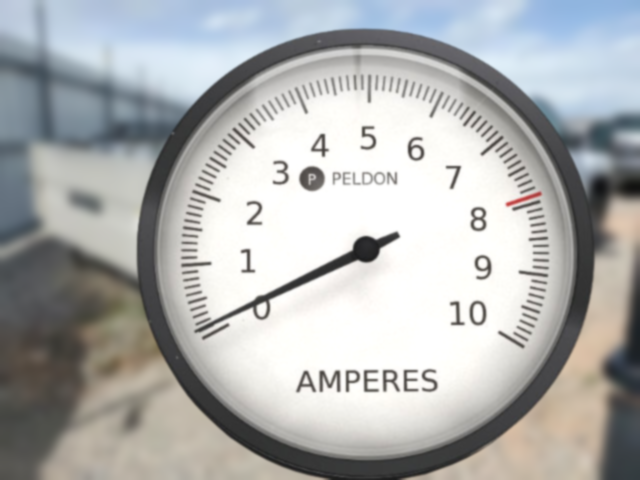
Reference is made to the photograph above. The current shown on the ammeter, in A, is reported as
0.1 A
